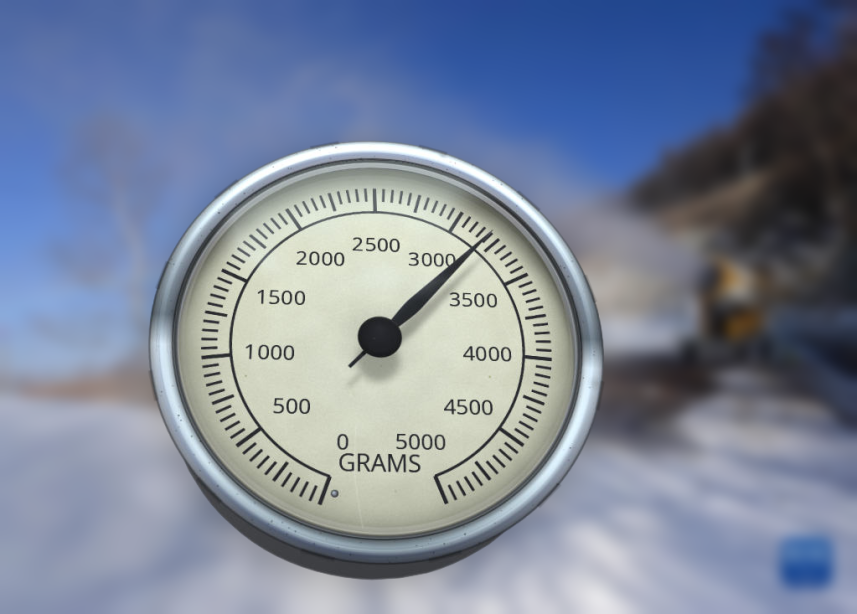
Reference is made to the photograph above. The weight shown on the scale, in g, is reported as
3200 g
